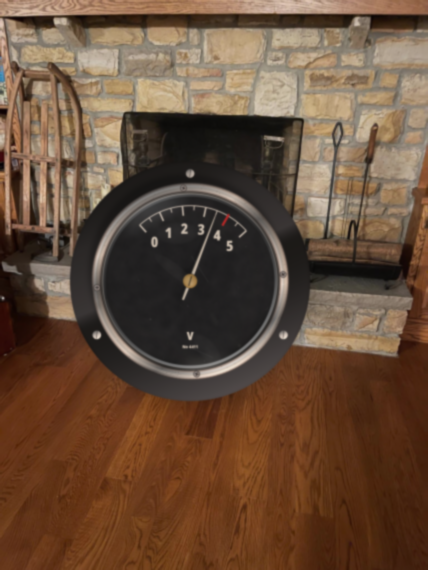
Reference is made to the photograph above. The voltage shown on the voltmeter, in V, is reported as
3.5 V
